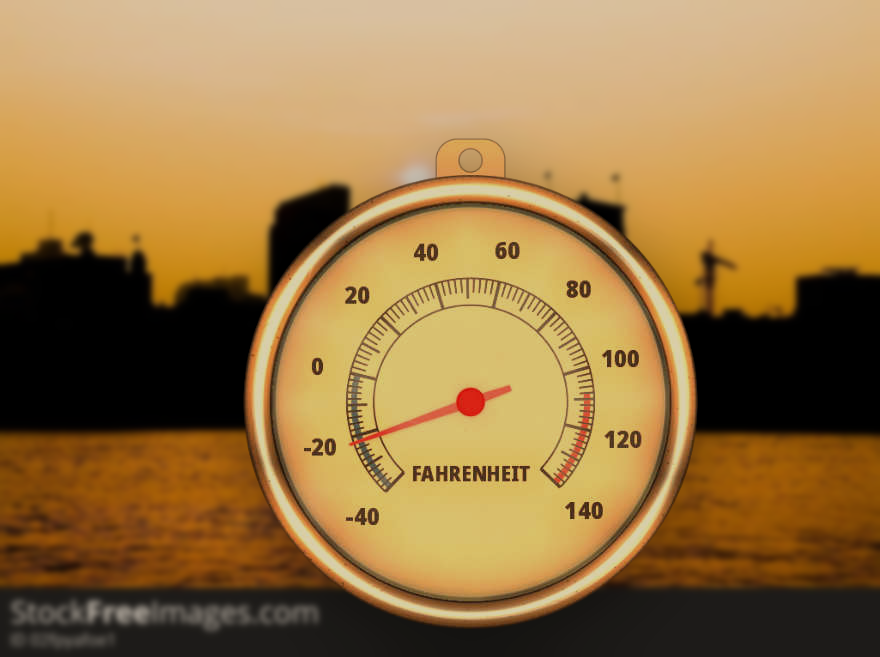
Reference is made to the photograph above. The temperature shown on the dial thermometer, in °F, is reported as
-22 °F
